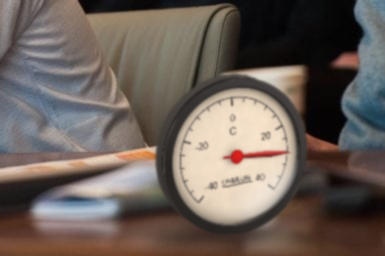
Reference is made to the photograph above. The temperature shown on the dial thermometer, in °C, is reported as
28 °C
